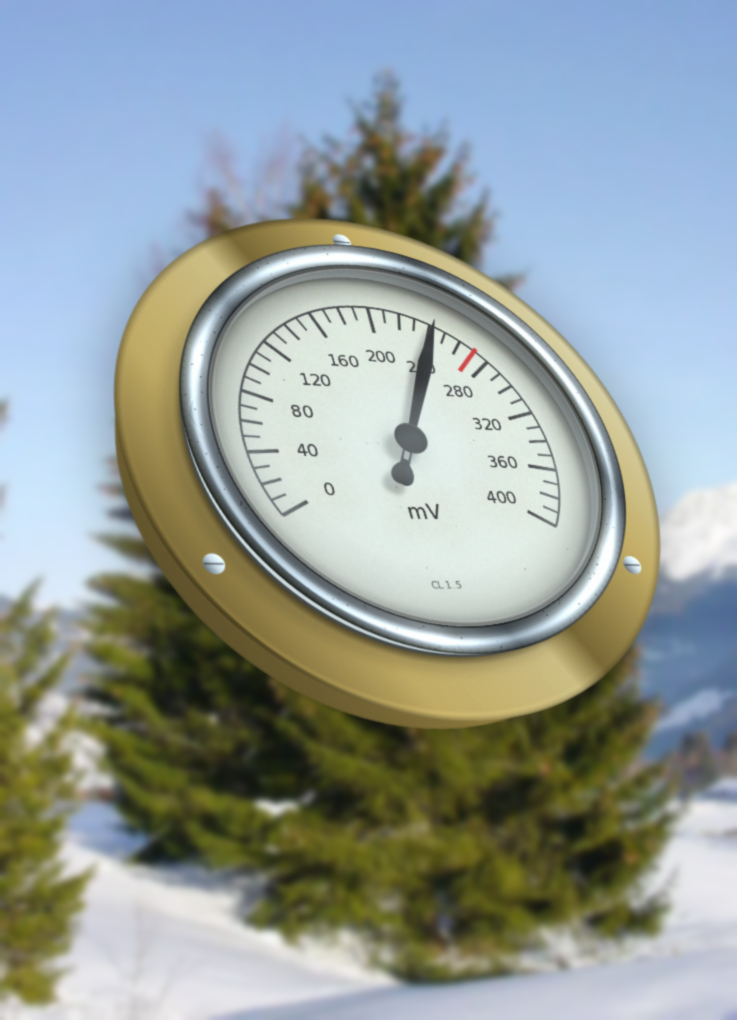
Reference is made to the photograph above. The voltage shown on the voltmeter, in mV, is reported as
240 mV
